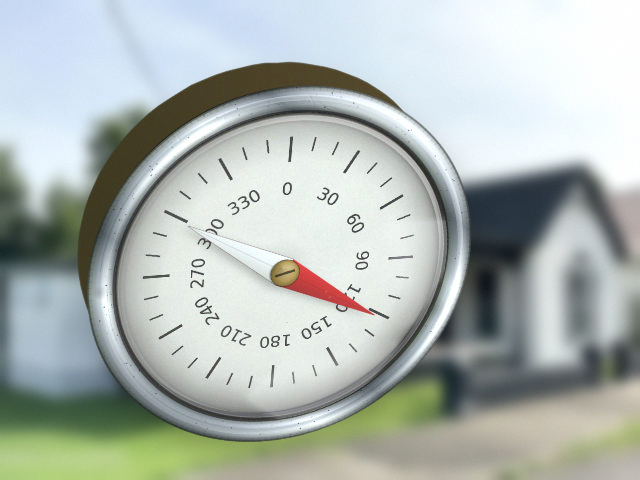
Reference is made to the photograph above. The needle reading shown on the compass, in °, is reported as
120 °
